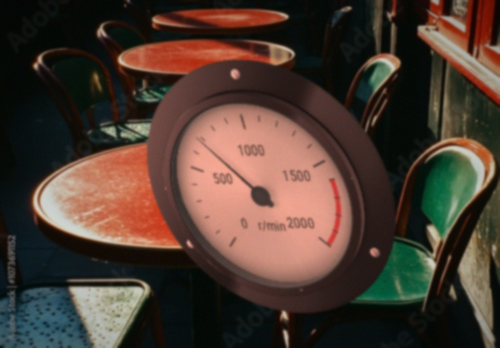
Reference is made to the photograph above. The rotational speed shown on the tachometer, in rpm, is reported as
700 rpm
